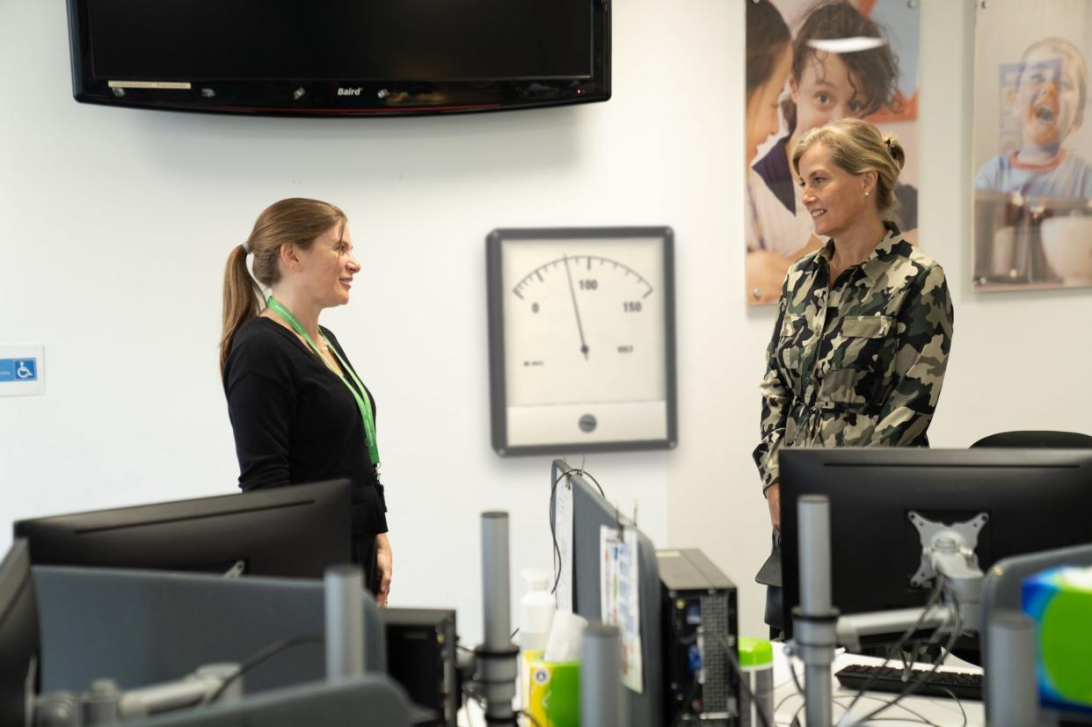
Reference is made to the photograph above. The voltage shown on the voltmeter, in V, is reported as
80 V
